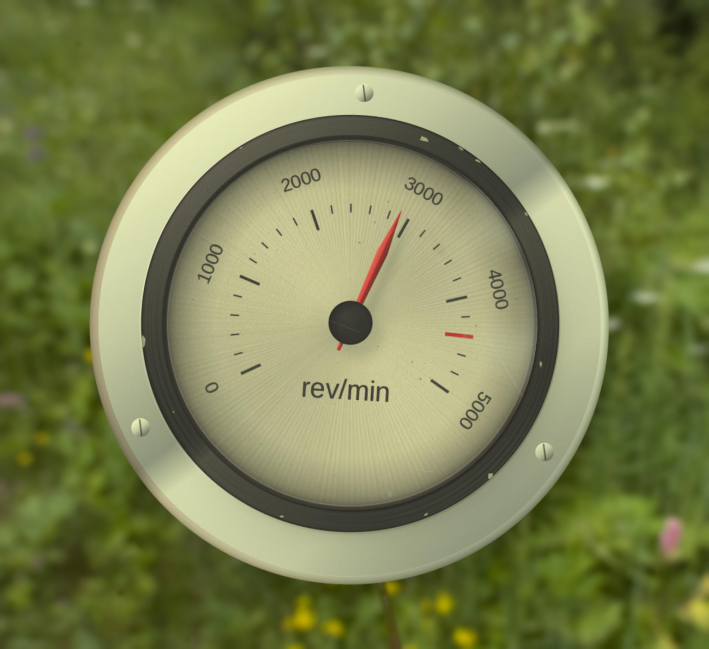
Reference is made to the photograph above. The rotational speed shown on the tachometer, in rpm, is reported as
2900 rpm
